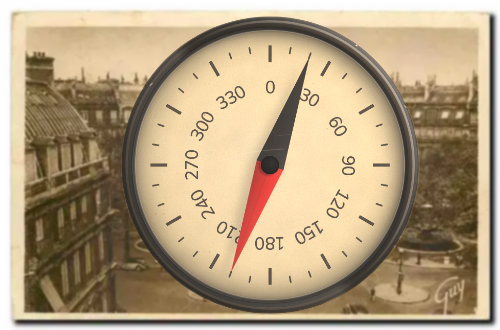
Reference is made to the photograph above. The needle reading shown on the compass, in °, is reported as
200 °
